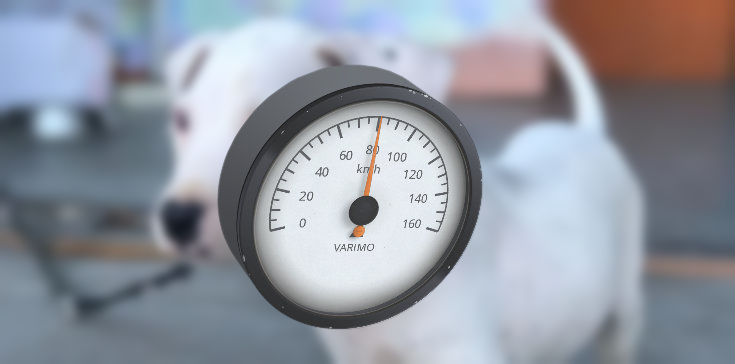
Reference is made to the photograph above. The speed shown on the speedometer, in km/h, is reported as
80 km/h
